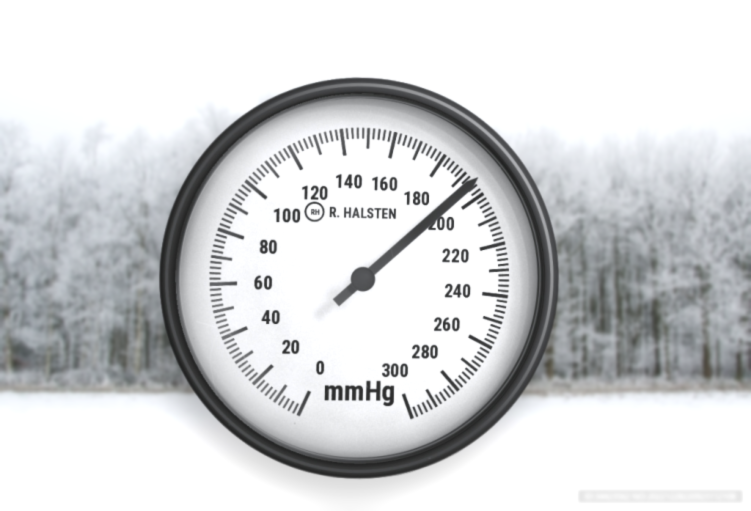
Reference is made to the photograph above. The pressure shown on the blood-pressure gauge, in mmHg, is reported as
194 mmHg
